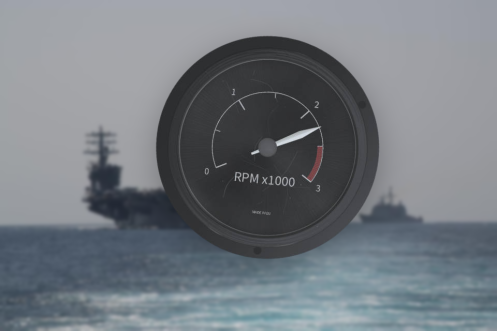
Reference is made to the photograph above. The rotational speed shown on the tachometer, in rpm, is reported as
2250 rpm
